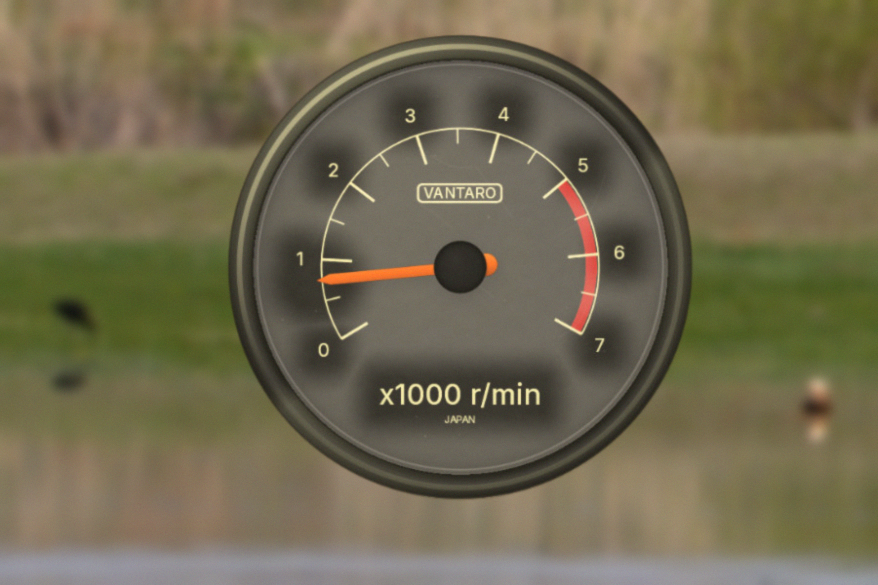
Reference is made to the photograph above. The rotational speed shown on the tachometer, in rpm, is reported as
750 rpm
